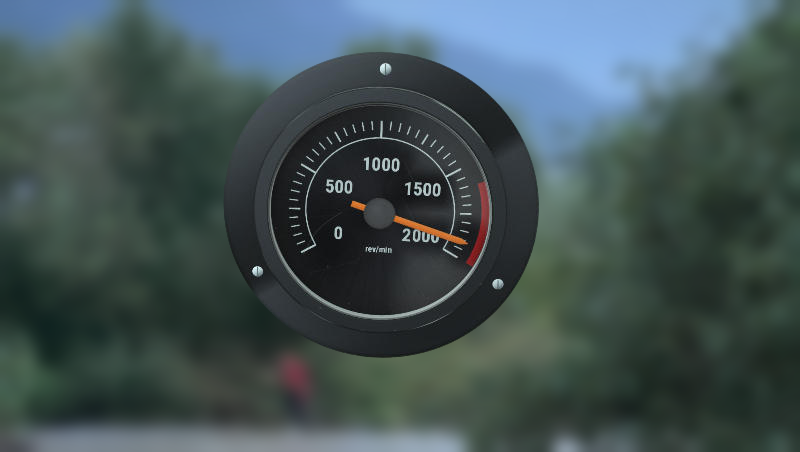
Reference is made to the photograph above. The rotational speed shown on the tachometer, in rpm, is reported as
1900 rpm
